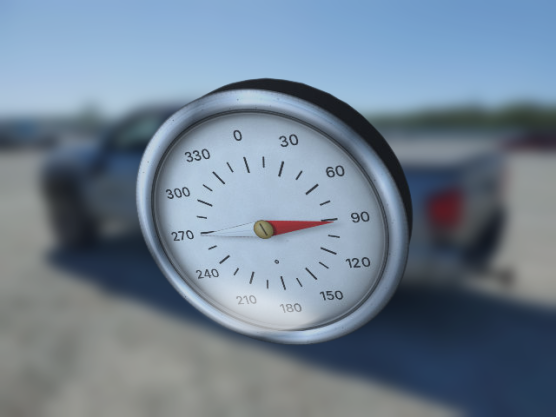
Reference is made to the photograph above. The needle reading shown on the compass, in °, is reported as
90 °
